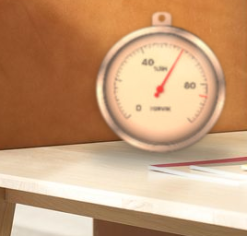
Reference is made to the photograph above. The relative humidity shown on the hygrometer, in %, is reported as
60 %
